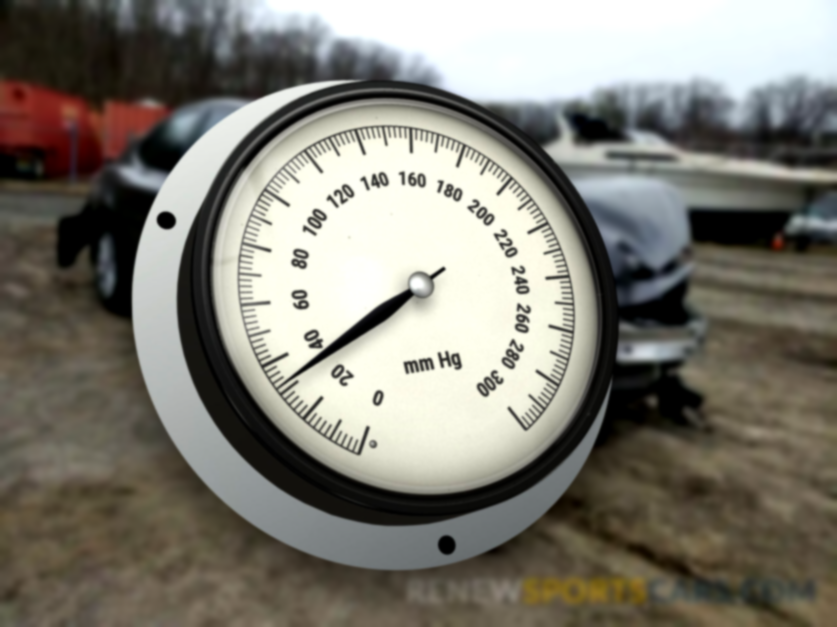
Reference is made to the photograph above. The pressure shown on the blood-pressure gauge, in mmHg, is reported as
32 mmHg
